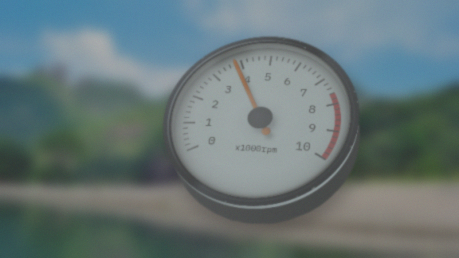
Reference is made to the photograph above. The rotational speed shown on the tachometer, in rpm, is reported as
3800 rpm
